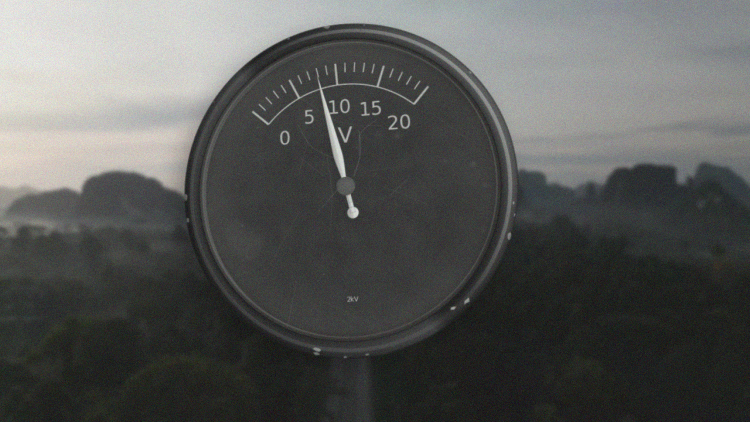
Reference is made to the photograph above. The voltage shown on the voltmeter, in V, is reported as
8 V
